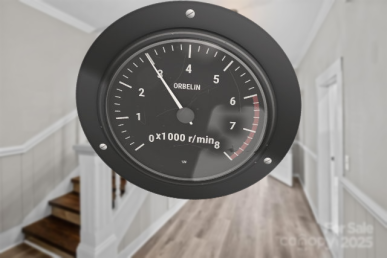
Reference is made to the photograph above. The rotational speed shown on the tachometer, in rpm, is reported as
3000 rpm
